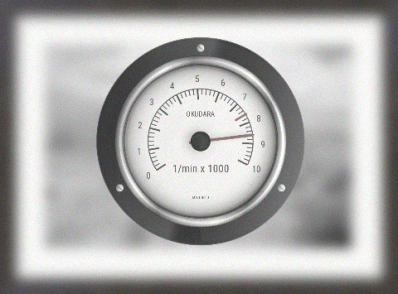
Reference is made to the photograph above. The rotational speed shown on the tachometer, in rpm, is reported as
8600 rpm
